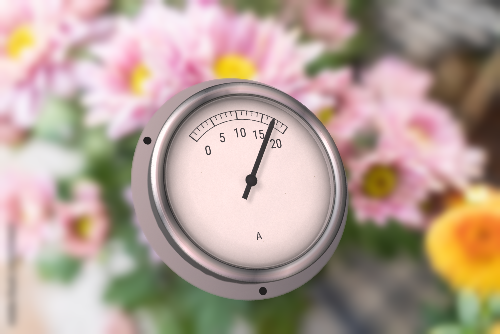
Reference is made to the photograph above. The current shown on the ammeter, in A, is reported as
17 A
